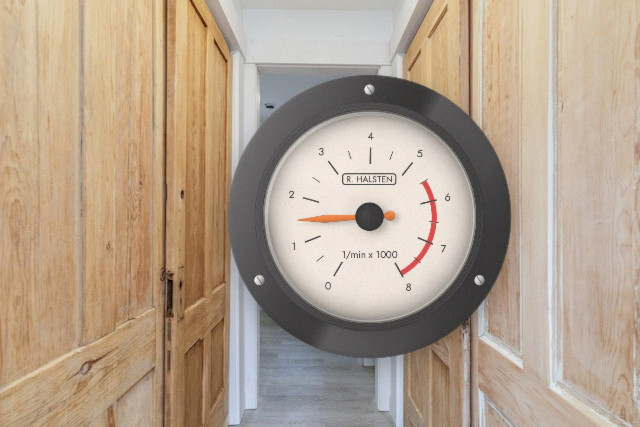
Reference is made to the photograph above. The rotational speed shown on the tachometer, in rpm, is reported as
1500 rpm
